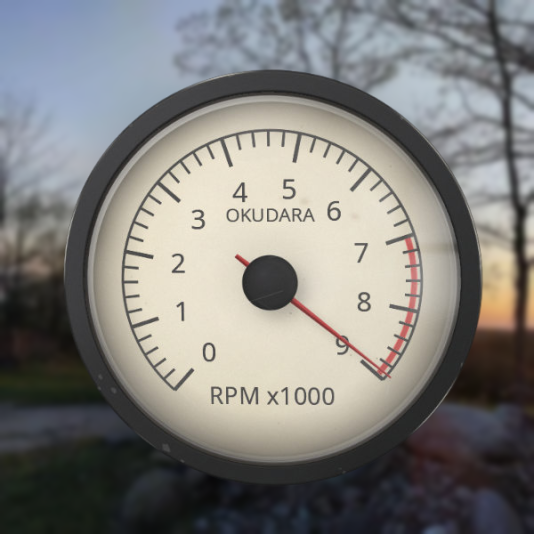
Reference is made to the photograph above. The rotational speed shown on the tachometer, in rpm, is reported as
8900 rpm
